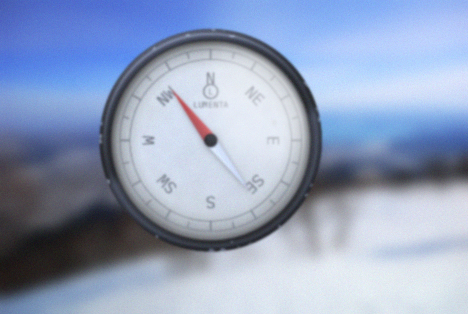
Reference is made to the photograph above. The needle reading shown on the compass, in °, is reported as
322.5 °
